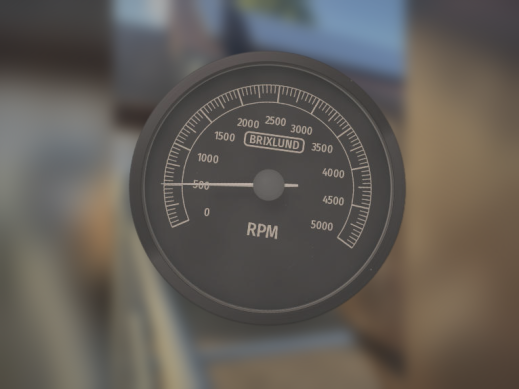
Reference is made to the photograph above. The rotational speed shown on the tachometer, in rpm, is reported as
500 rpm
